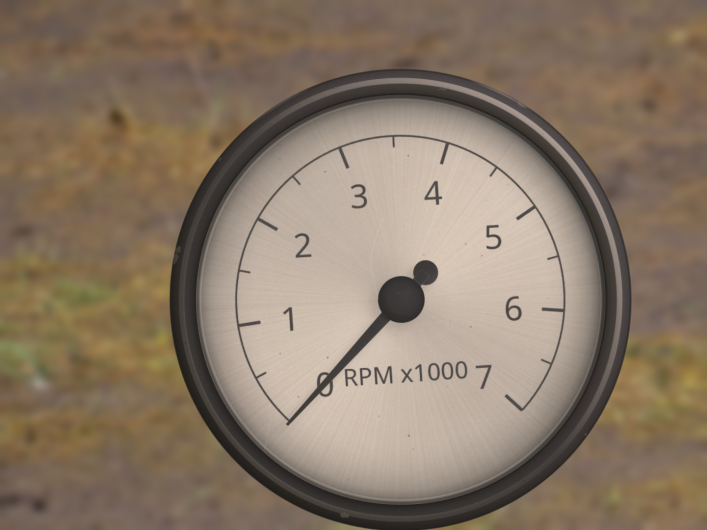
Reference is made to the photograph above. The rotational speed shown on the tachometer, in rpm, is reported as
0 rpm
